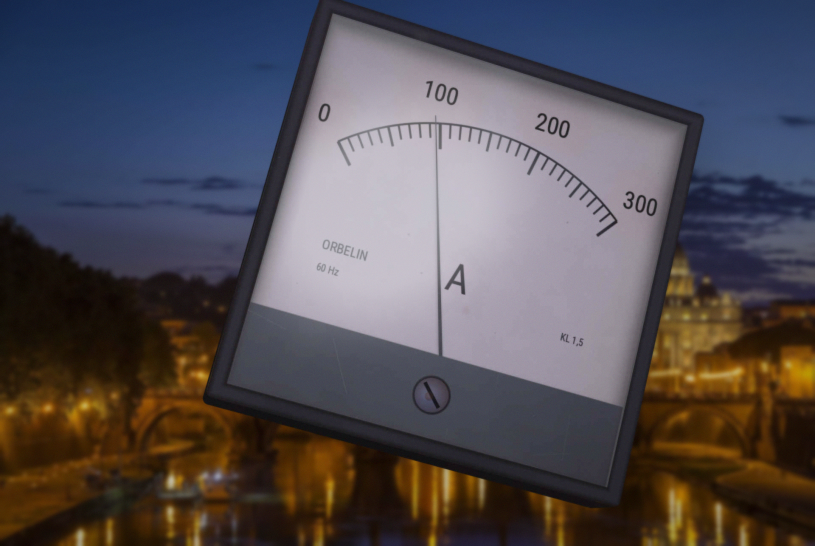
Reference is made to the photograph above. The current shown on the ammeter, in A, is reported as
95 A
